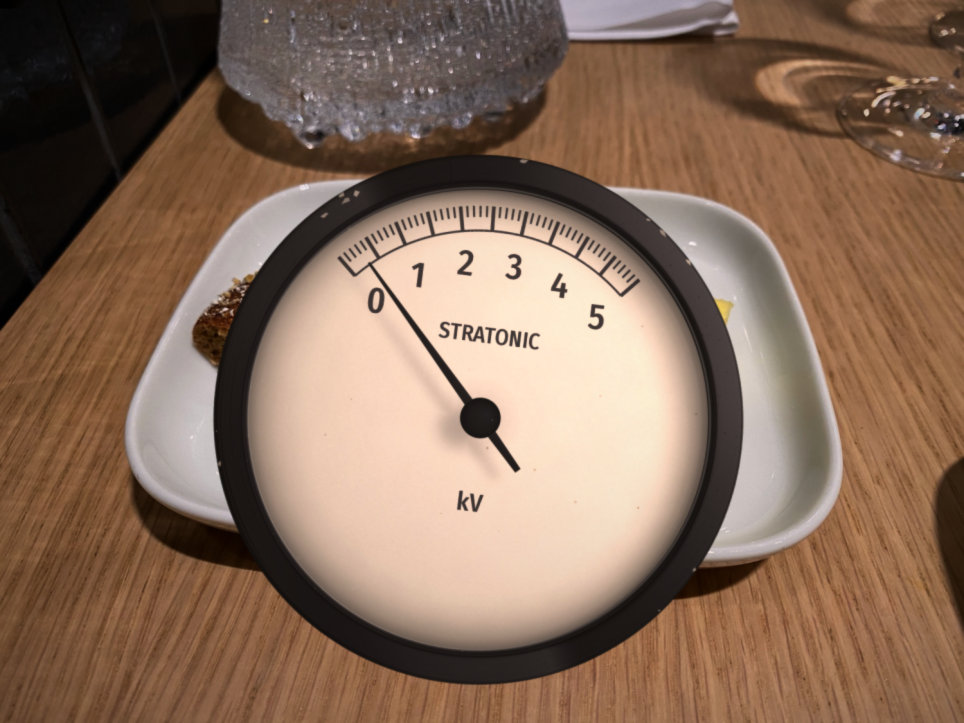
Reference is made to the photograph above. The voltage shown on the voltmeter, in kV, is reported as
0.3 kV
